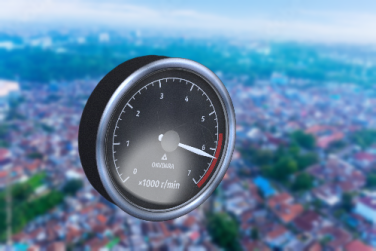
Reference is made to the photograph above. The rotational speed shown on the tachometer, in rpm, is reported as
6200 rpm
